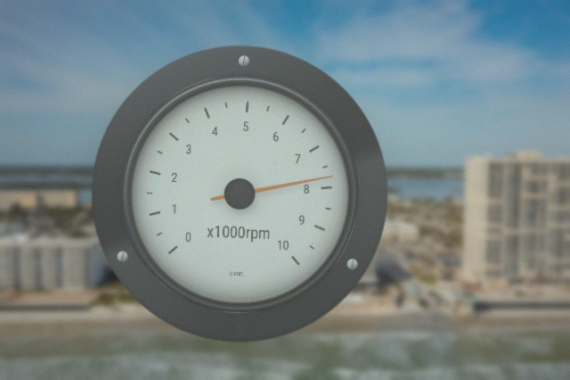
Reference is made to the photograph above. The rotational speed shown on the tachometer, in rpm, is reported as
7750 rpm
